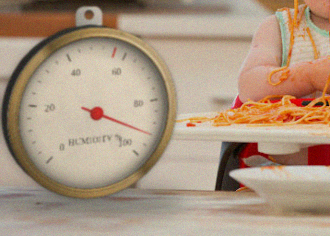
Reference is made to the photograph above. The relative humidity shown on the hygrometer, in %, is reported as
92 %
